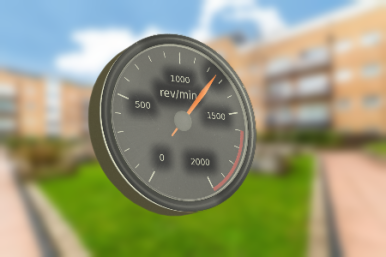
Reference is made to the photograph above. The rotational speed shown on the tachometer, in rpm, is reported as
1250 rpm
